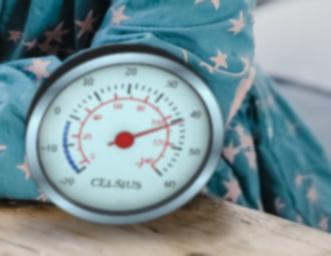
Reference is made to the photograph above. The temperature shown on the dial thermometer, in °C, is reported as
40 °C
